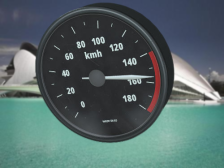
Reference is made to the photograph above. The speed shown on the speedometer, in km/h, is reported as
155 km/h
